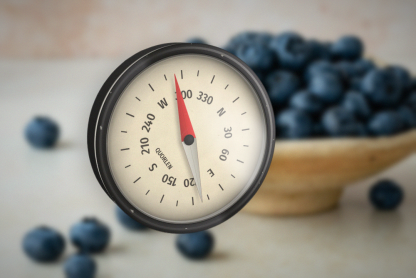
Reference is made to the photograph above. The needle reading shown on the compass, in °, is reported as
292.5 °
